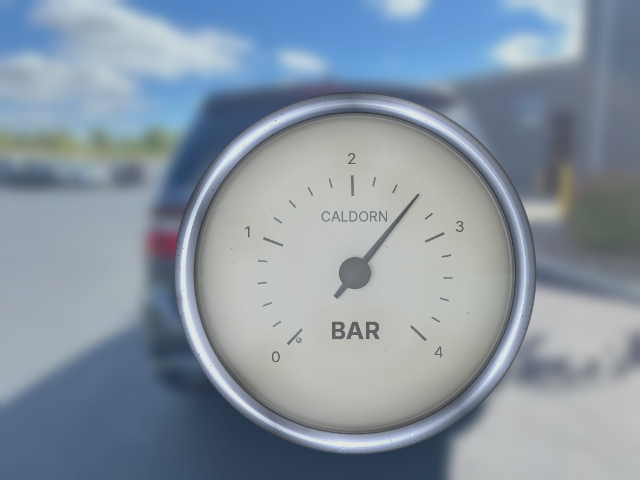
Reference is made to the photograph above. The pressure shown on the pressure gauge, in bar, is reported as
2.6 bar
